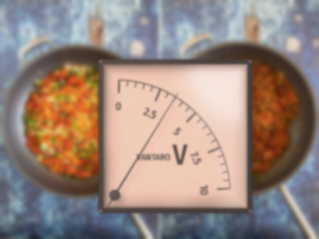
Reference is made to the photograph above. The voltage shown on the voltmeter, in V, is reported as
3.5 V
